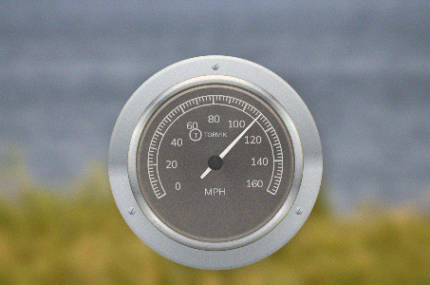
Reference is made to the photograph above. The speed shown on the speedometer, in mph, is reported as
110 mph
